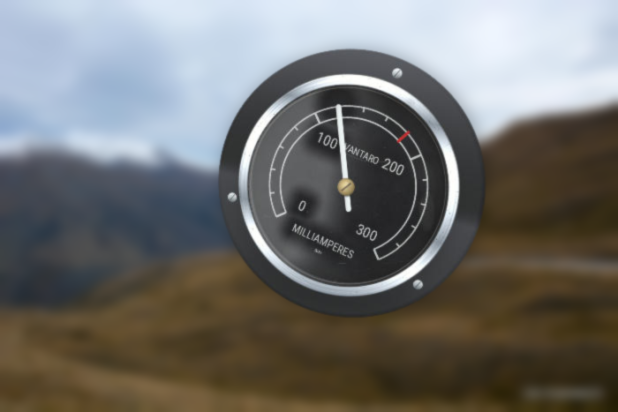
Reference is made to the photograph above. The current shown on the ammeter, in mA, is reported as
120 mA
